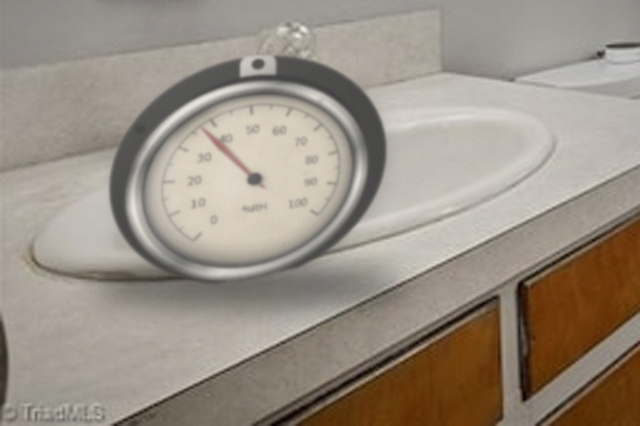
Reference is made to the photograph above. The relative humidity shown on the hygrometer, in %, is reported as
37.5 %
